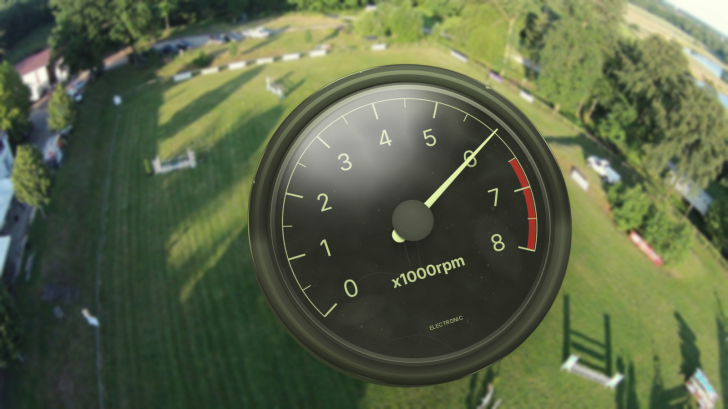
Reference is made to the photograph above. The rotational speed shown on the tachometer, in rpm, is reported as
6000 rpm
